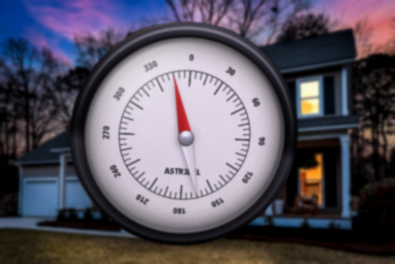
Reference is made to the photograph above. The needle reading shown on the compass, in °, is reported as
345 °
